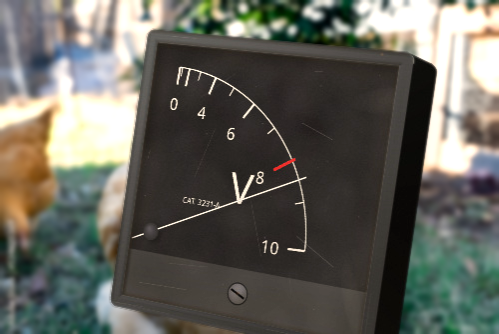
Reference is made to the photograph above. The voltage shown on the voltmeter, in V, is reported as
8.5 V
